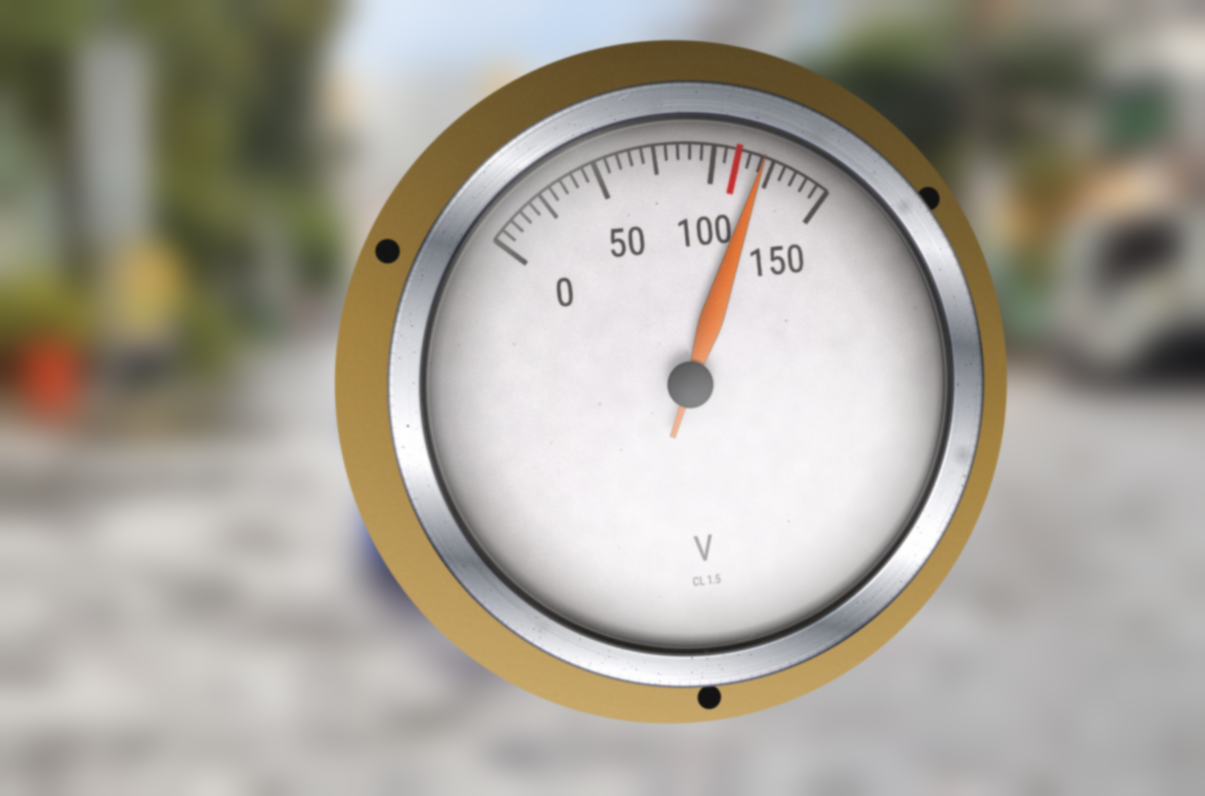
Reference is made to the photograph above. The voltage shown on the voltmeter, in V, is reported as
120 V
